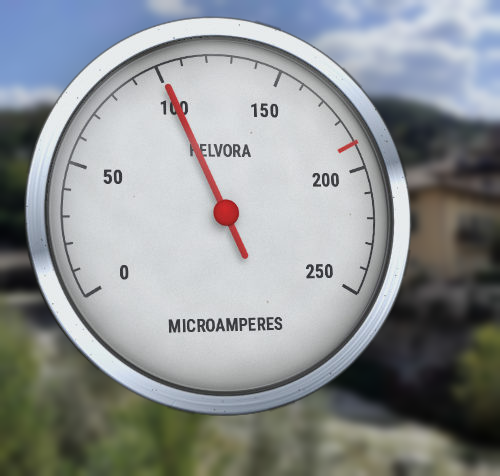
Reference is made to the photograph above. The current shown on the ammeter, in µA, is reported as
100 µA
